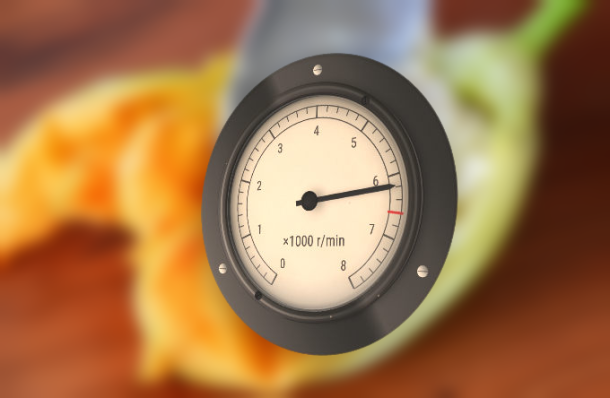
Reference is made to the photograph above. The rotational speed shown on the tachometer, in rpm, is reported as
6200 rpm
